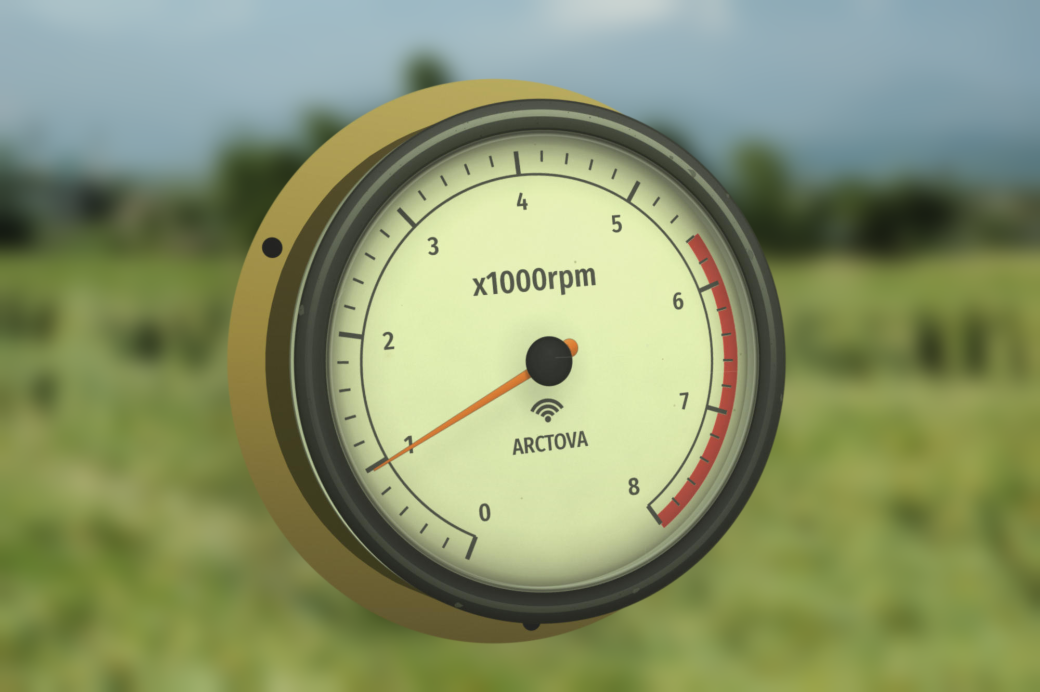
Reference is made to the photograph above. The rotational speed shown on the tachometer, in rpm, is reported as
1000 rpm
